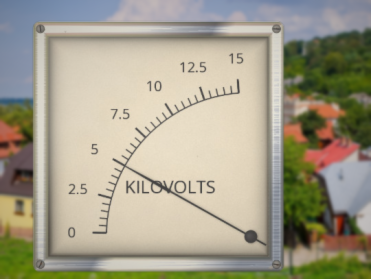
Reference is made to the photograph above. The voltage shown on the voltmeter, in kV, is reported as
5 kV
